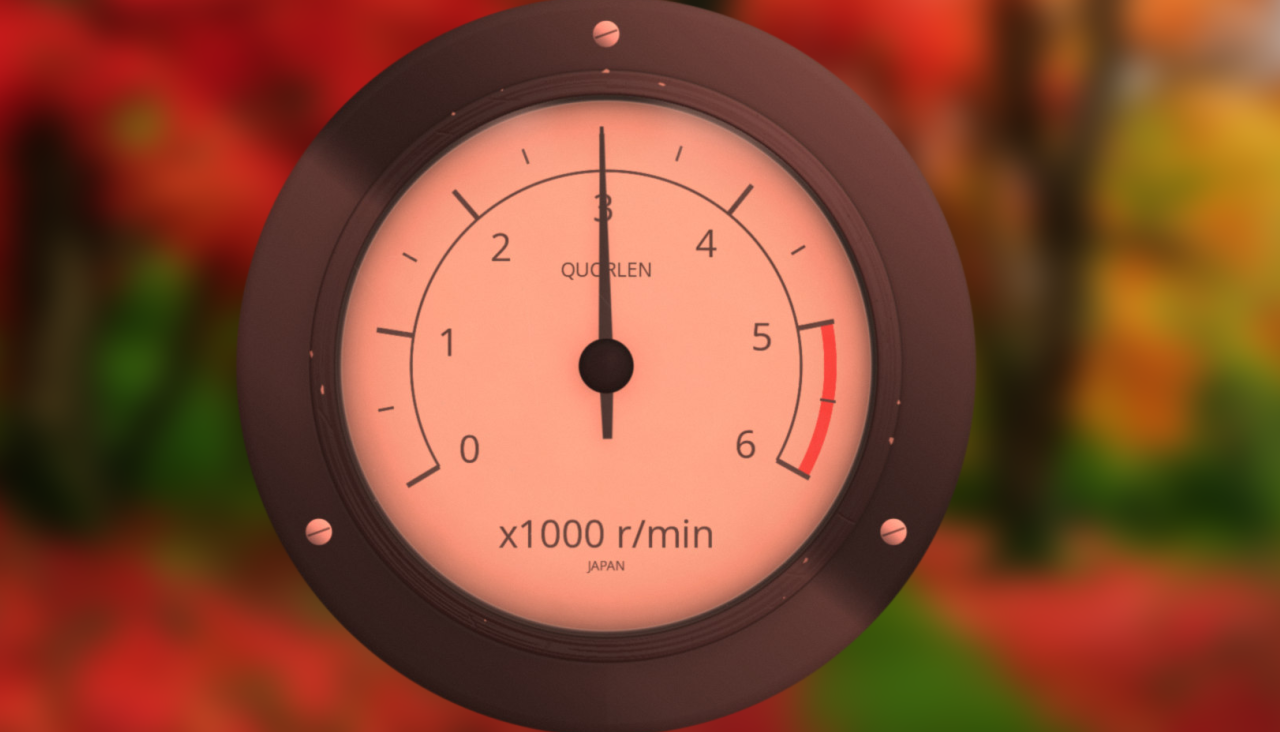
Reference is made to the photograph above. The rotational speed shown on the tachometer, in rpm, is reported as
3000 rpm
